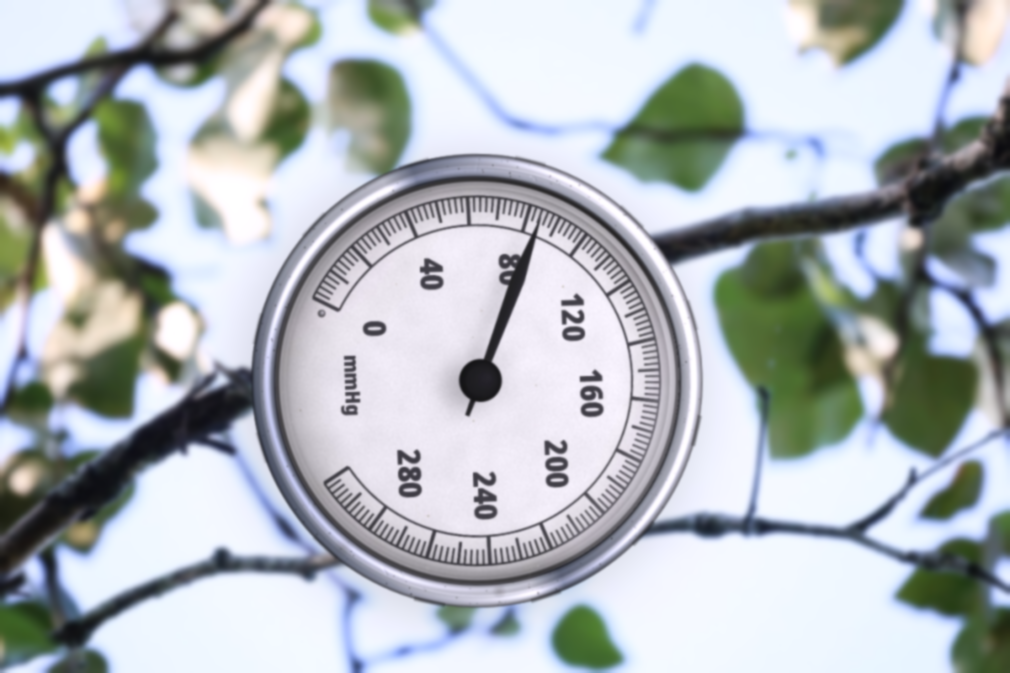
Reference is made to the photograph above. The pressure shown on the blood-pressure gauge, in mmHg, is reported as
84 mmHg
